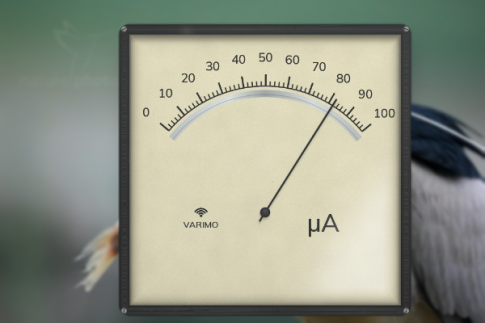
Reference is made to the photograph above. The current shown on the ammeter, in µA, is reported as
82 µA
